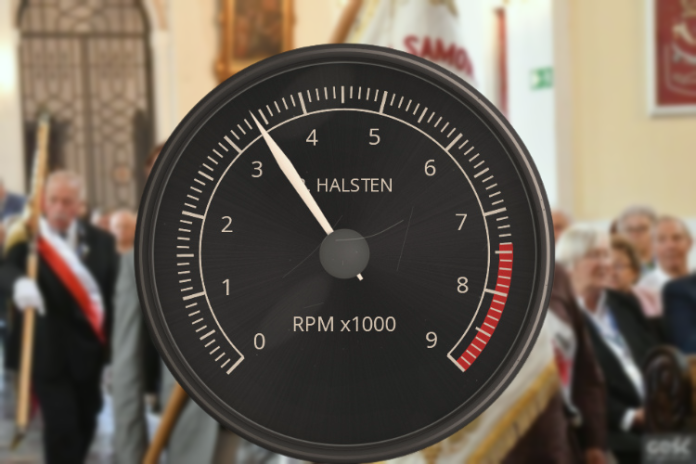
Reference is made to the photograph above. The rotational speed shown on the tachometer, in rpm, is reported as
3400 rpm
